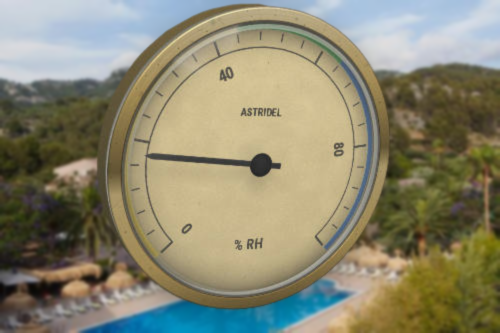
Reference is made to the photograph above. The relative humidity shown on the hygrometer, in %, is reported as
18 %
